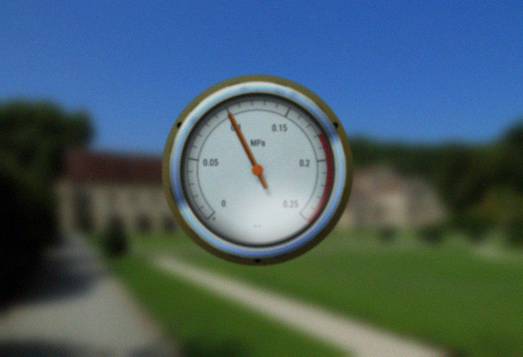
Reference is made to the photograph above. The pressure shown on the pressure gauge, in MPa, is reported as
0.1 MPa
